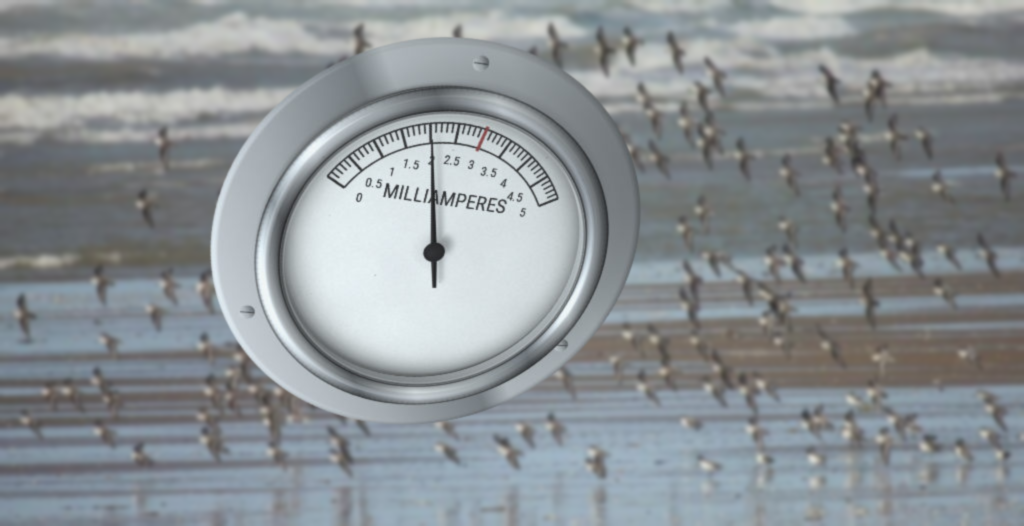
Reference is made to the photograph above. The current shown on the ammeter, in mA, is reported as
2 mA
